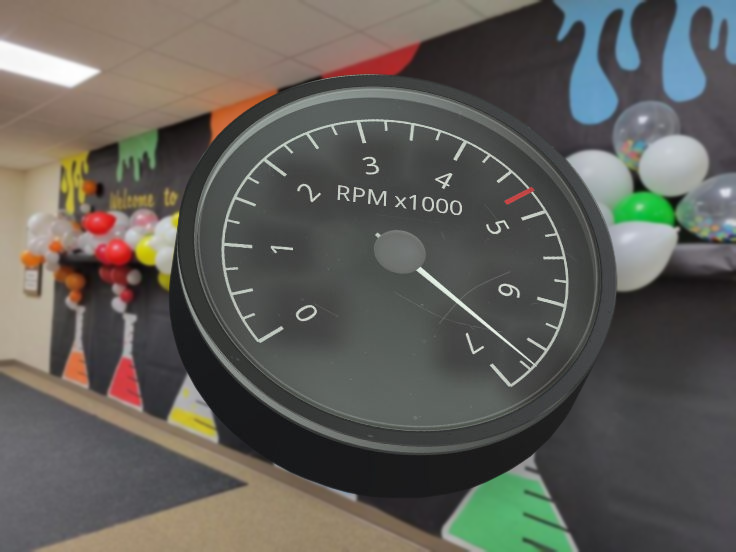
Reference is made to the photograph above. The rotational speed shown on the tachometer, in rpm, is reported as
6750 rpm
